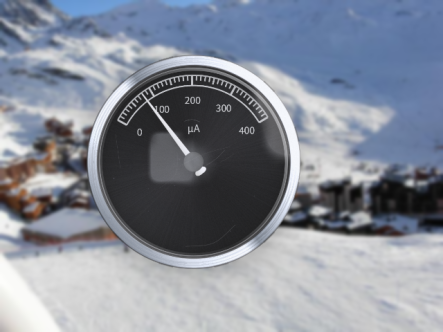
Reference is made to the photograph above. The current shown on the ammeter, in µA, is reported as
80 µA
